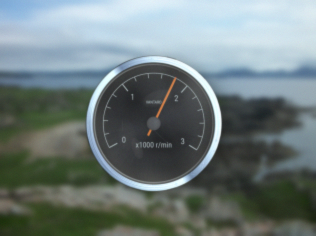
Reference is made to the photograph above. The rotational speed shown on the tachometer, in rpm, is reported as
1800 rpm
